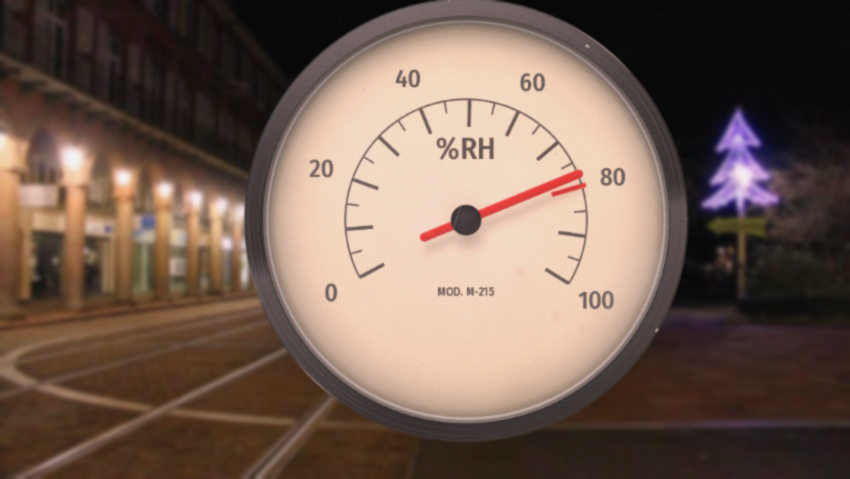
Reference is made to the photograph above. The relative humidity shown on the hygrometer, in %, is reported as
77.5 %
